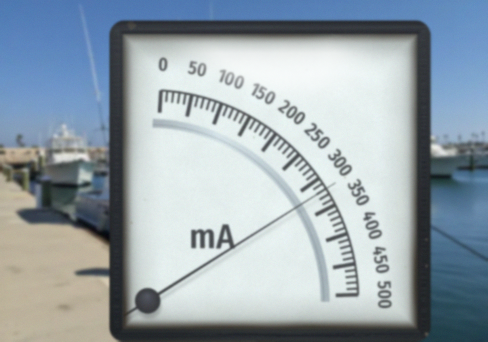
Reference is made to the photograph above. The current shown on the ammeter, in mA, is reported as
320 mA
